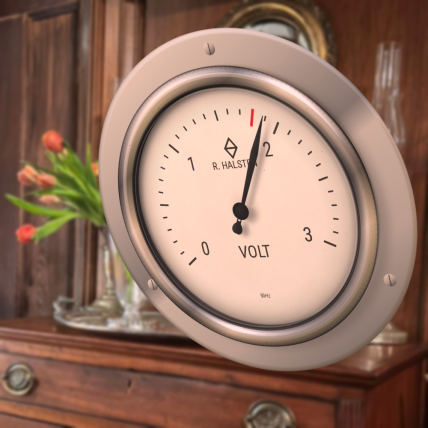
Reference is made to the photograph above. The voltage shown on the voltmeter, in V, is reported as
1.9 V
